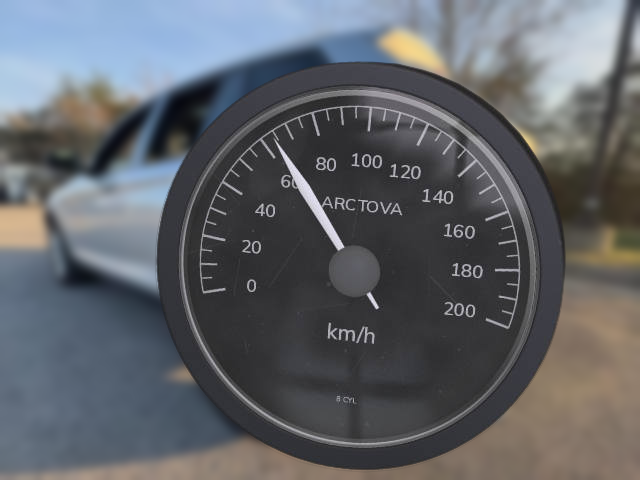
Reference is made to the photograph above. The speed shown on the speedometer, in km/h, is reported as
65 km/h
